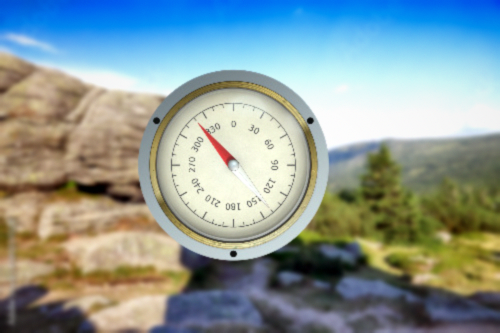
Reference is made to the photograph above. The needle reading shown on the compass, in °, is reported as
320 °
